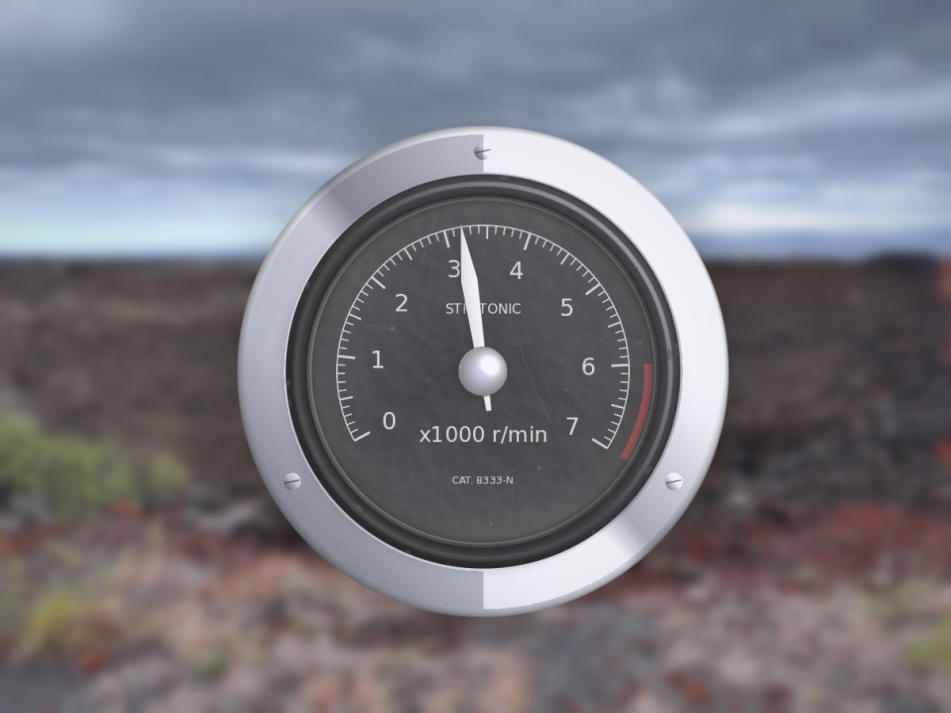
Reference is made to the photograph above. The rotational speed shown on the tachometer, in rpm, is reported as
3200 rpm
